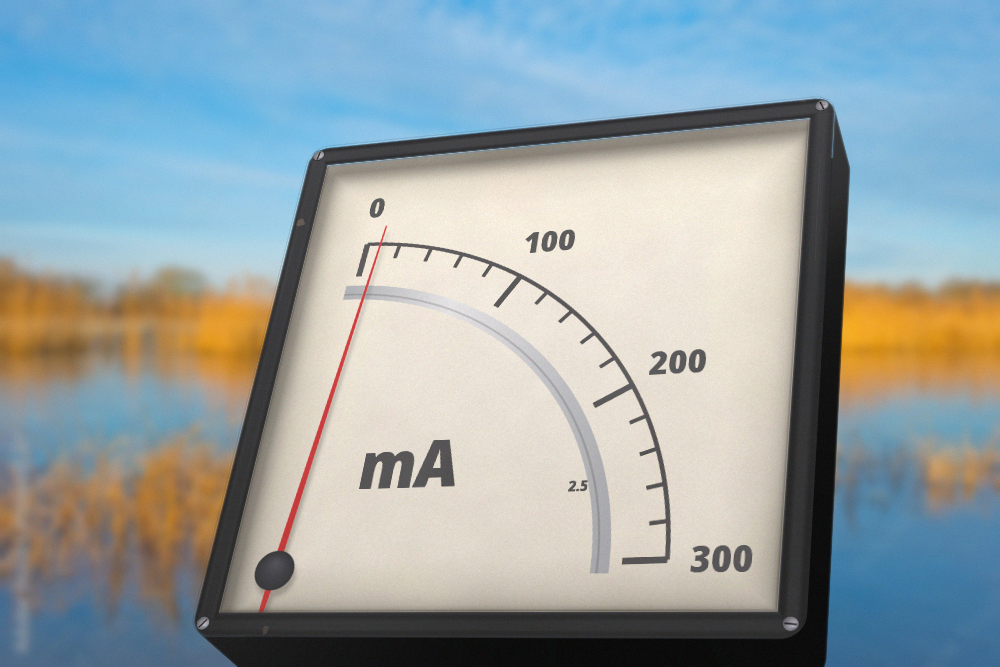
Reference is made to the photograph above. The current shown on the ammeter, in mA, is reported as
10 mA
